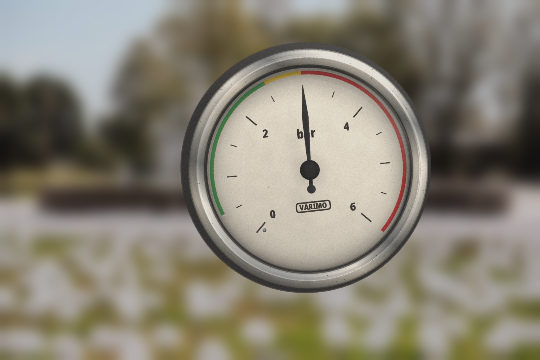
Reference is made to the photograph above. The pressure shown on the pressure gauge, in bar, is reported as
3 bar
